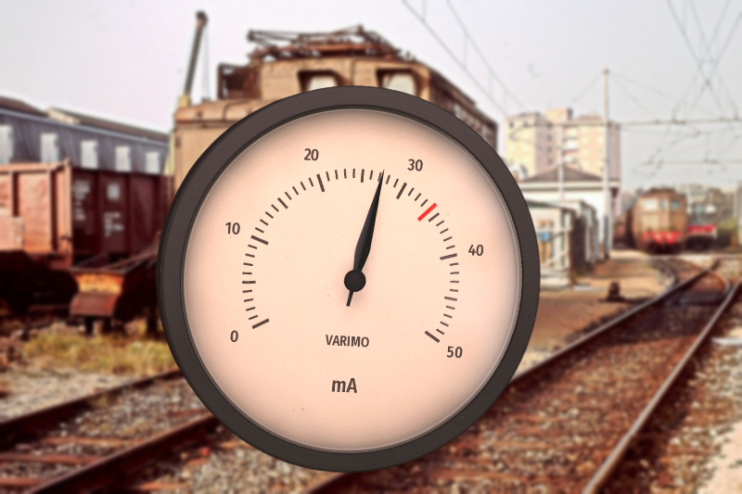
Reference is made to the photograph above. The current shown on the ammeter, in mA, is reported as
27 mA
